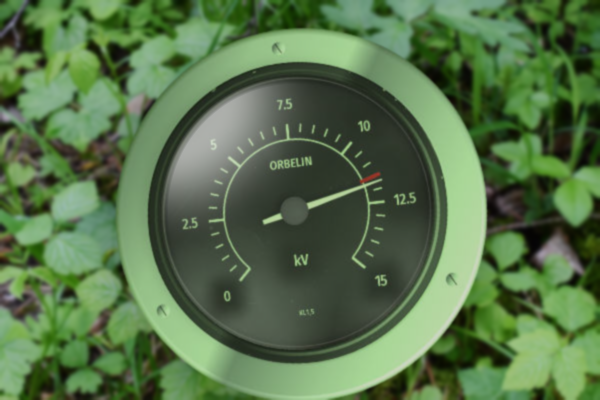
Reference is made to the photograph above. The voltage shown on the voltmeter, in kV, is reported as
11.75 kV
